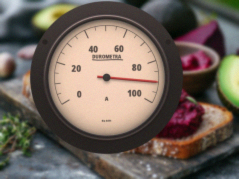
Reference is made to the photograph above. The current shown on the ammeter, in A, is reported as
90 A
